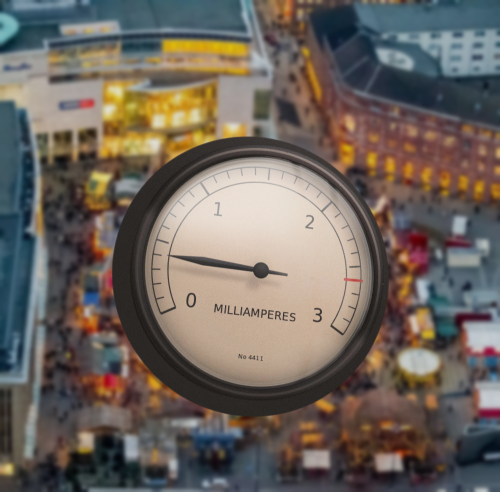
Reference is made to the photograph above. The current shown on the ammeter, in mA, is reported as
0.4 mA
